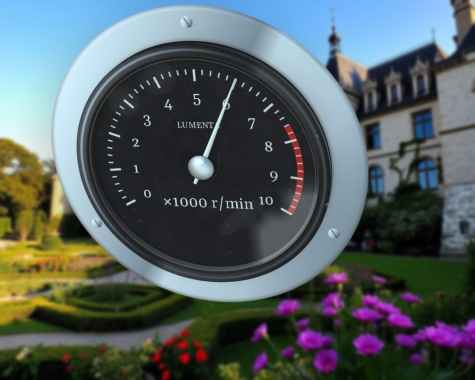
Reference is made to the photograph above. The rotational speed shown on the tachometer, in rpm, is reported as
6000 rpm
